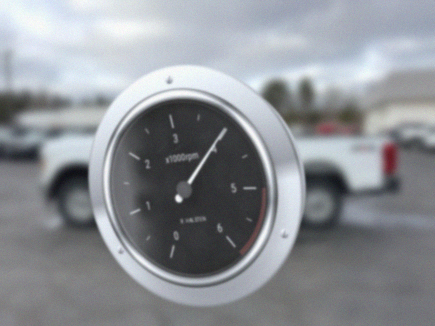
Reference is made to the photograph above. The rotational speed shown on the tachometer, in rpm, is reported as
4000 rpm
